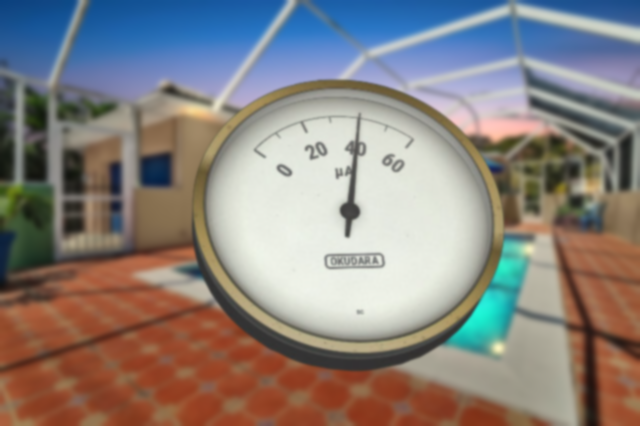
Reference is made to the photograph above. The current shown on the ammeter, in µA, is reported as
40 µA
